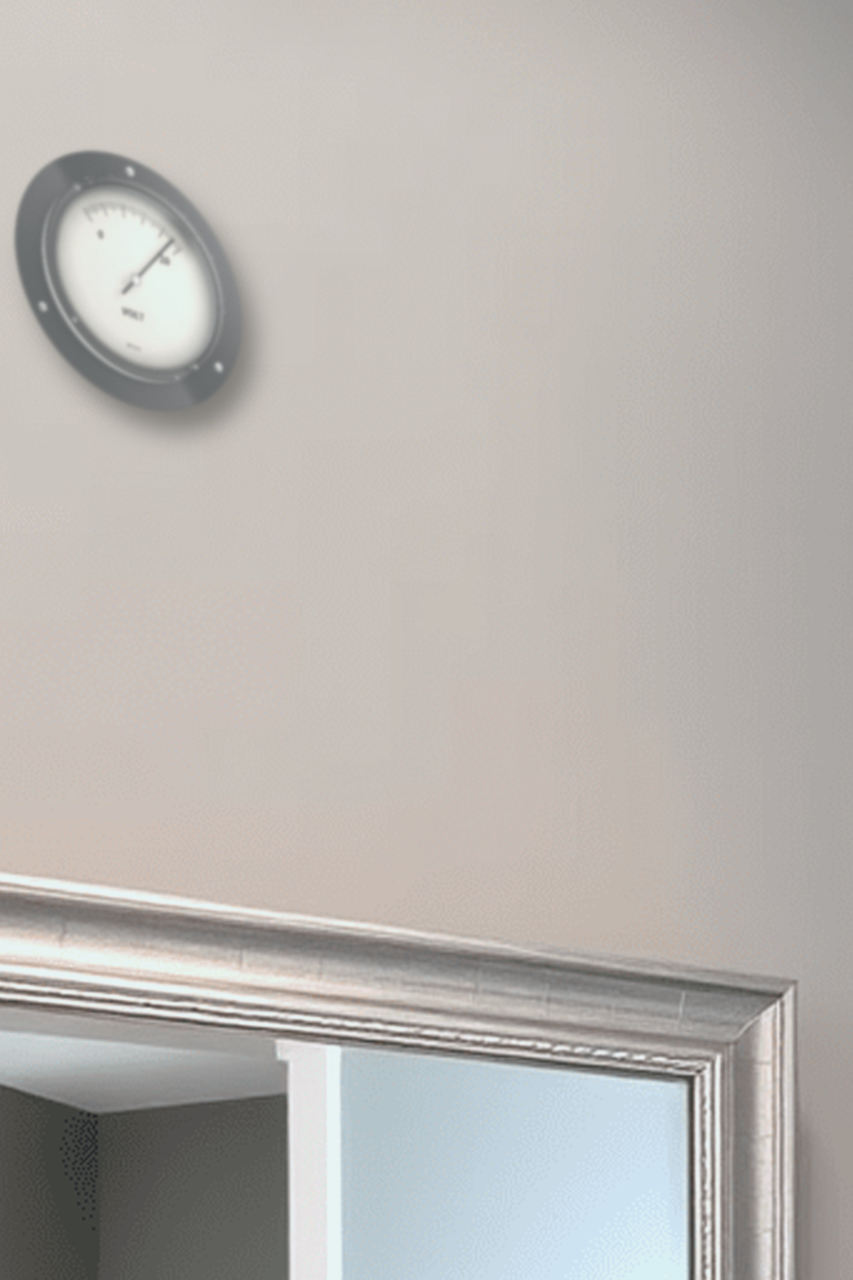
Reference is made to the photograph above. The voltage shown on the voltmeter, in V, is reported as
18 V
